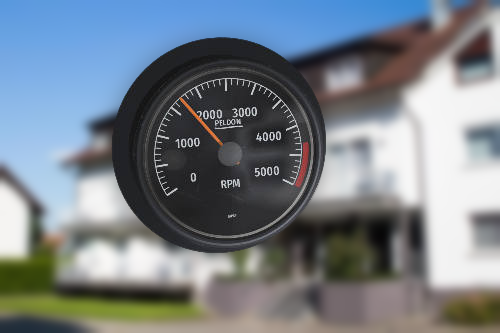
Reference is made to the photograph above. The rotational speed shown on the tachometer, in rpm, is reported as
1700 rpm
